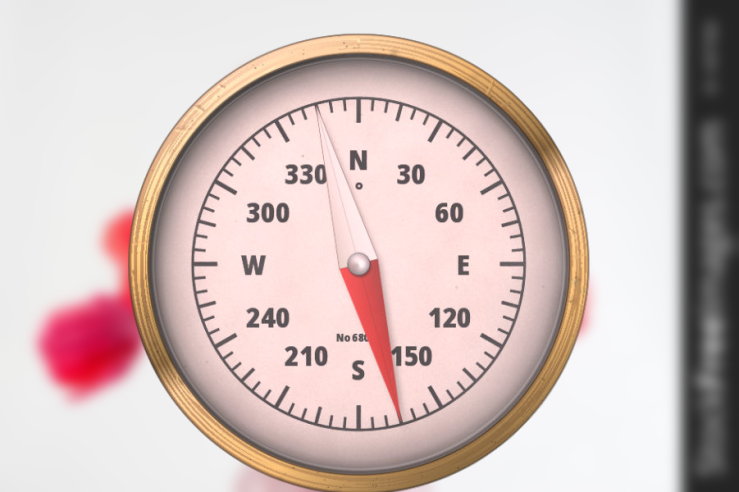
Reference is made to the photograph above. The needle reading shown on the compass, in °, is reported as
165 °
